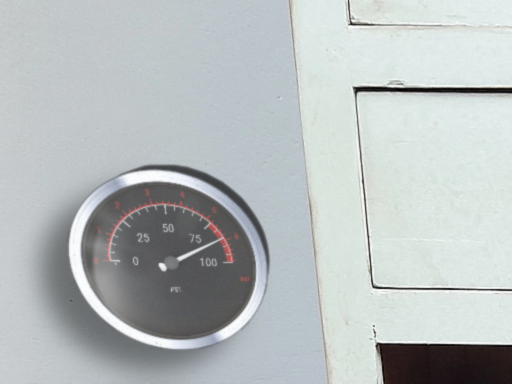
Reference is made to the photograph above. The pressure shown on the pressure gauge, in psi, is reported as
85 psi
